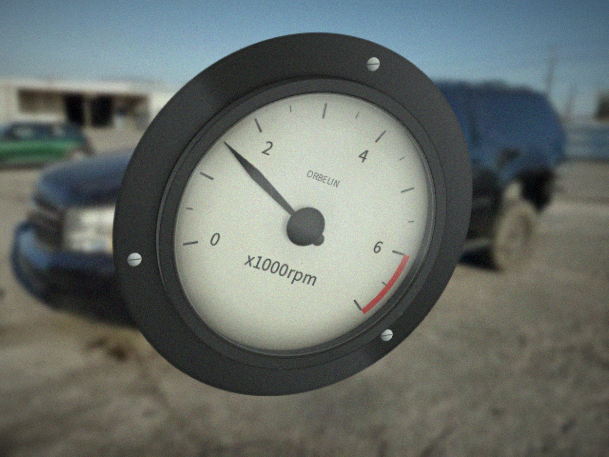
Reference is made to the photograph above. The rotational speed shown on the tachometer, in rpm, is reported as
1500 rpm
